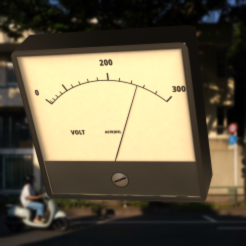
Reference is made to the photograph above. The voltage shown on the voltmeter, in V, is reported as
250 V
